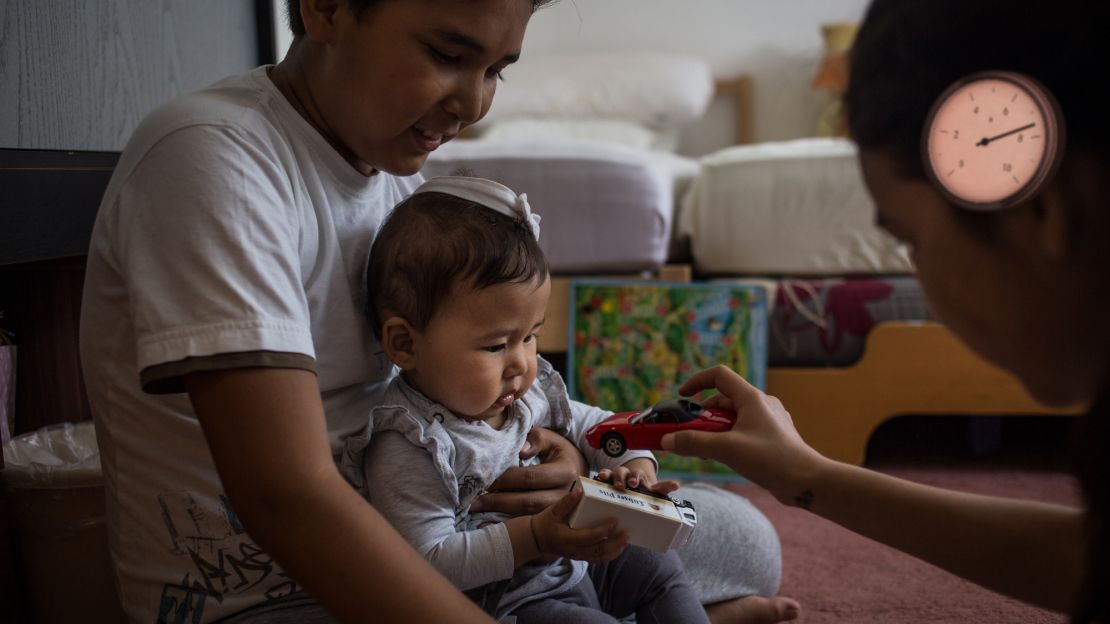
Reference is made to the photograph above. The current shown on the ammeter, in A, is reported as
7.5 A
